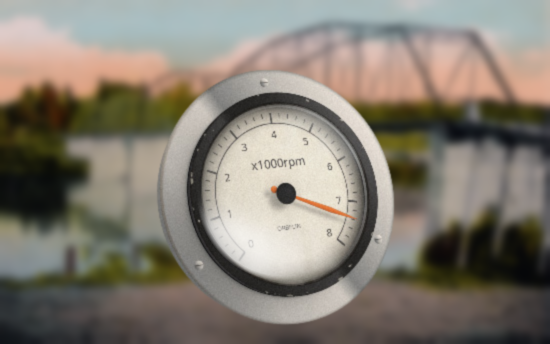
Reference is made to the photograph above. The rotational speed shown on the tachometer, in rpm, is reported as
7400 rpm
